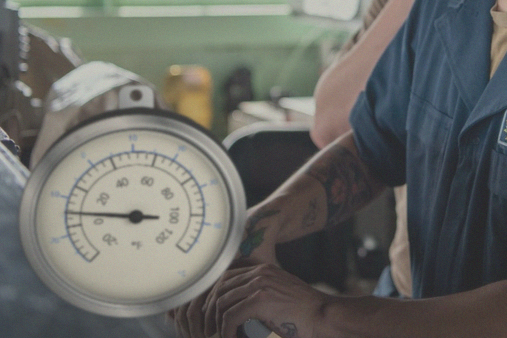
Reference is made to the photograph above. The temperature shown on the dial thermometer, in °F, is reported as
8 °F
